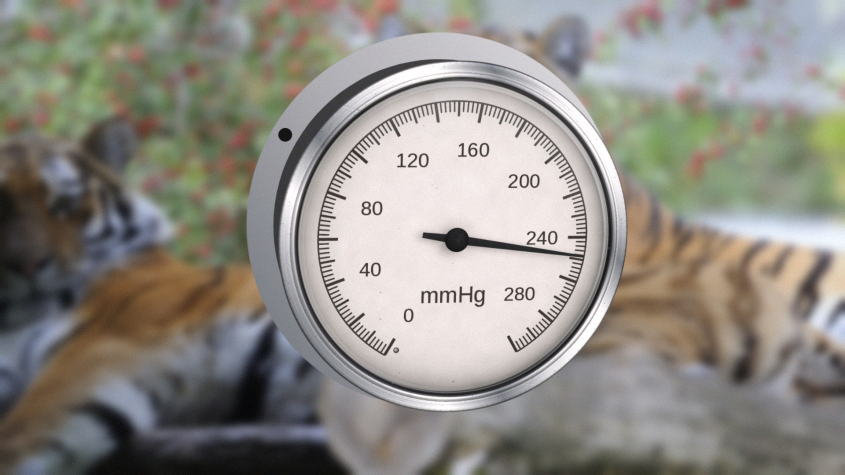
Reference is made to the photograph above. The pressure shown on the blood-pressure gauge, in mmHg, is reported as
248 mmHg
